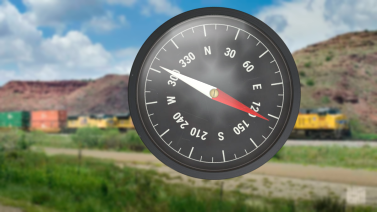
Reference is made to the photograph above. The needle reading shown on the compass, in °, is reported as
125 °
